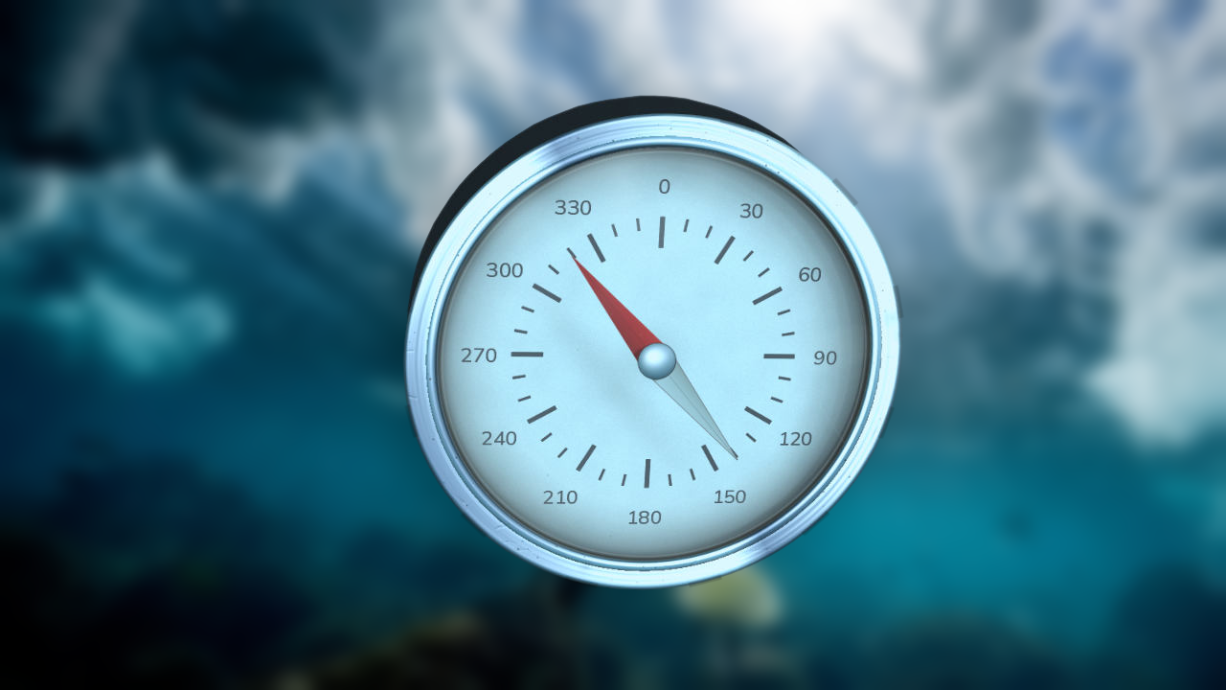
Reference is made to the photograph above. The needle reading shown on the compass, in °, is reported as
320 °
